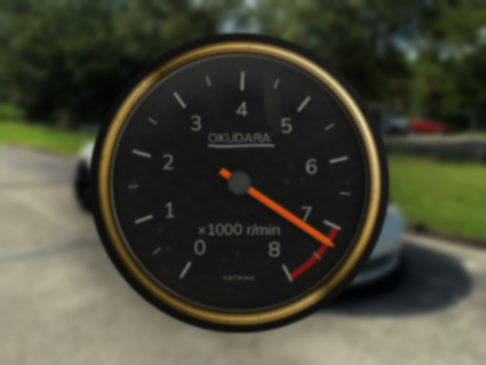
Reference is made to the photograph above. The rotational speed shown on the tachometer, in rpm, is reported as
7250 rpm
